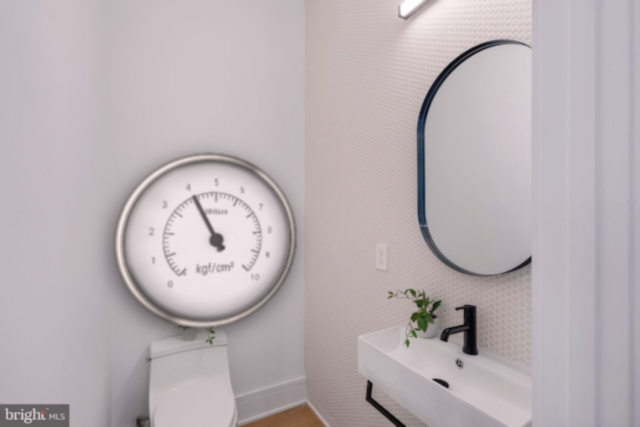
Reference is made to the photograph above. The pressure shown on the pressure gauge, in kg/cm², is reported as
4 kg/cm²
